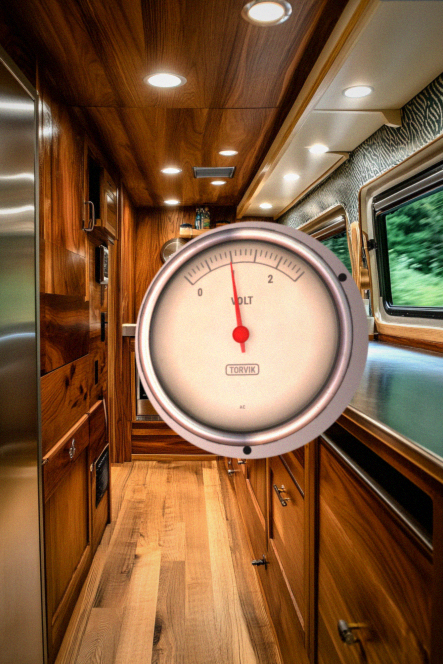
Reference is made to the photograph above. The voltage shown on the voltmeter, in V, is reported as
1 V
